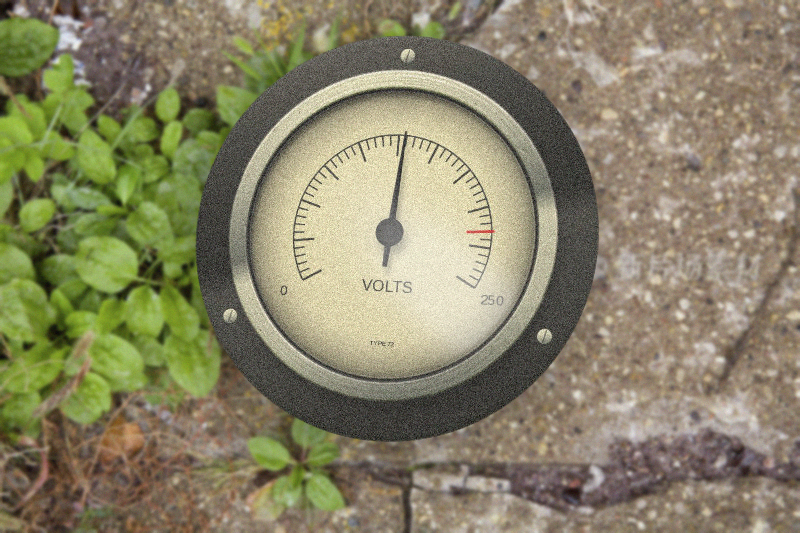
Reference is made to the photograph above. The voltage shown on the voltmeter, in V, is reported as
130 V
